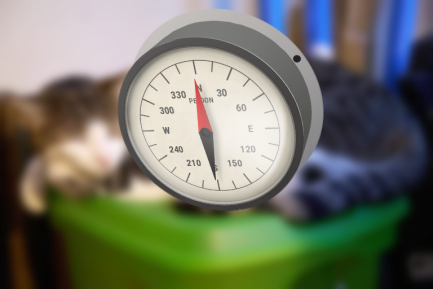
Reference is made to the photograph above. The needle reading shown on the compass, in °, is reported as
0 °
